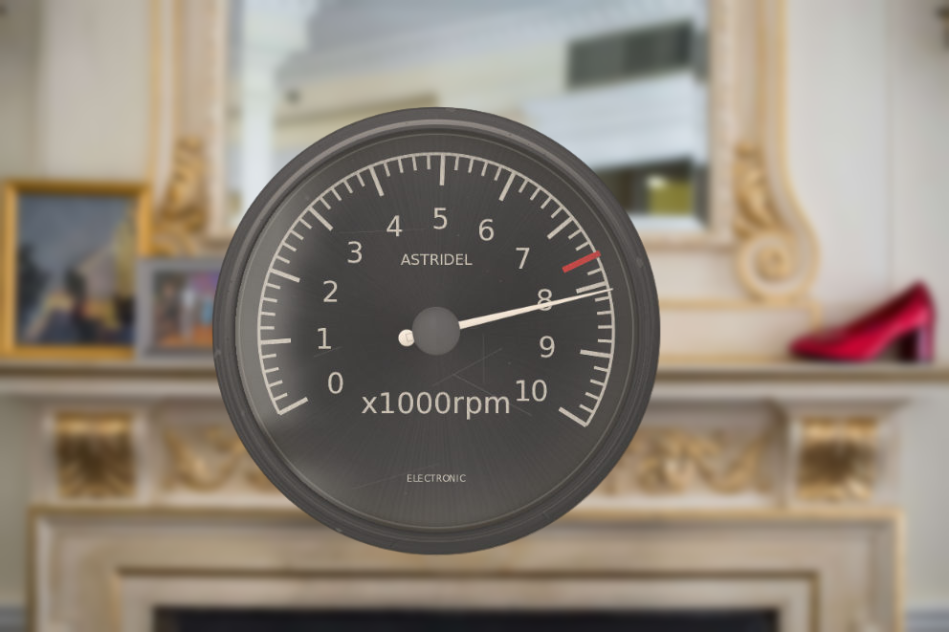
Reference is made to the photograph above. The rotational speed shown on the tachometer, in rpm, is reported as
8100 rpm
